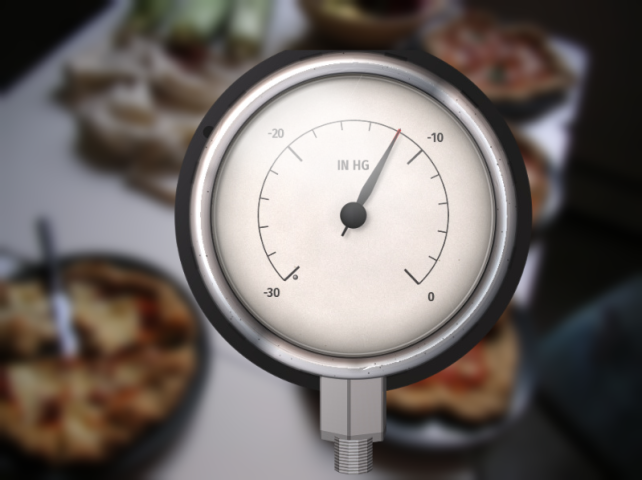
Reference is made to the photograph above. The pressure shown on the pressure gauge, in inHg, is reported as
-12 inHg
